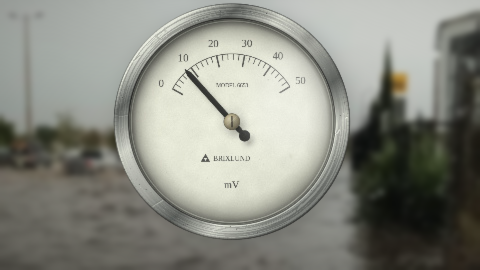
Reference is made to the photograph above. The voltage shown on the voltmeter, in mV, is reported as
8 mV
